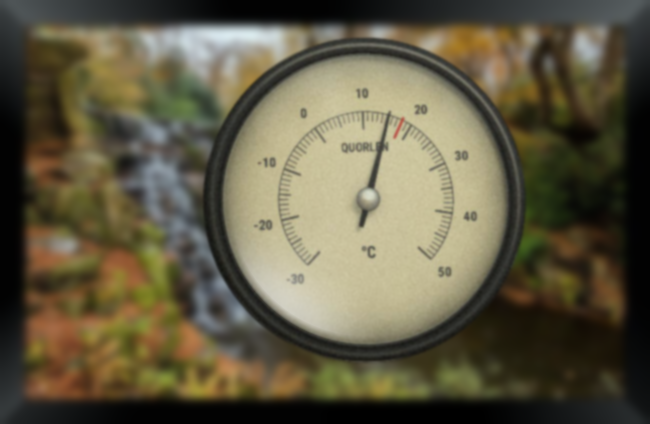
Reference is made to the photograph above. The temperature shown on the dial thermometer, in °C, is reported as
15 °C
